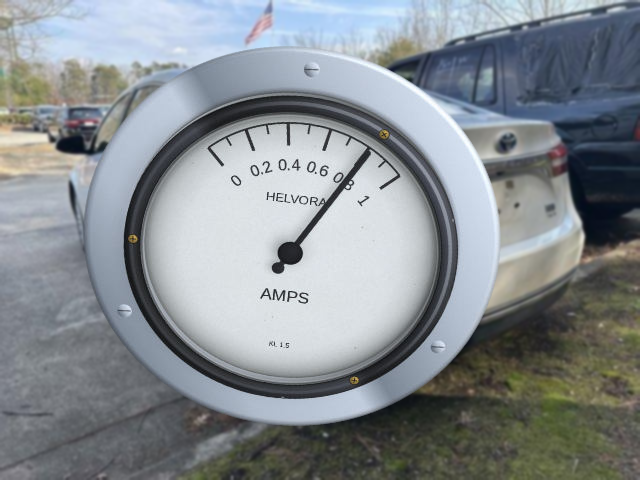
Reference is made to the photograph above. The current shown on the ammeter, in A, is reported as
0.8 A
